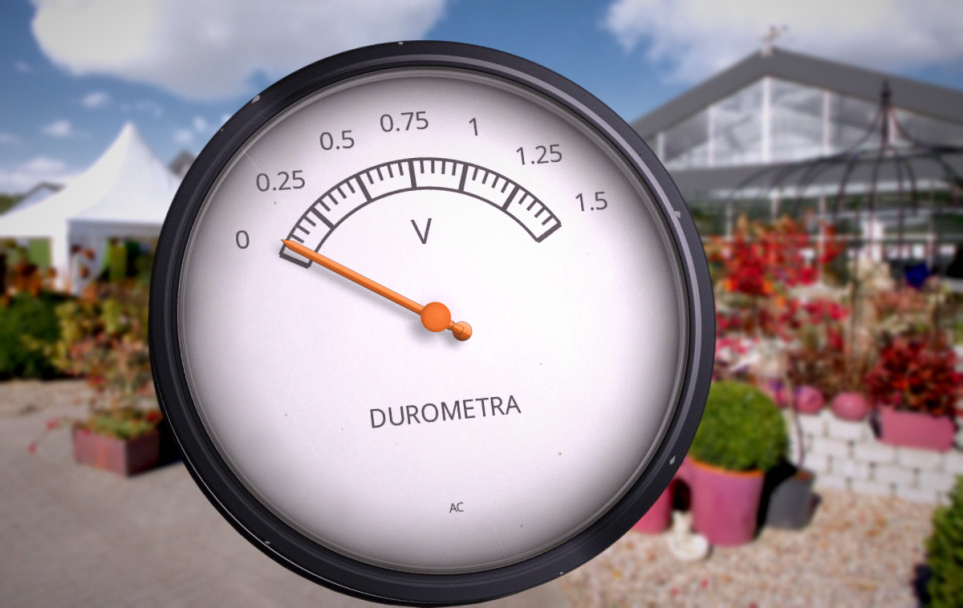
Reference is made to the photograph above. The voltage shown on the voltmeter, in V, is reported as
0.05 V
